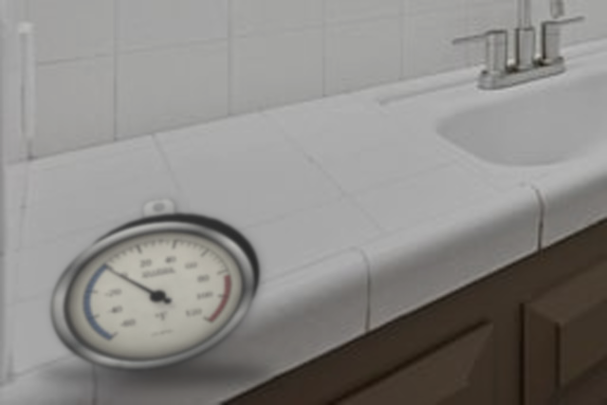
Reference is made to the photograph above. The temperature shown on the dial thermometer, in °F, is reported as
0 °F
